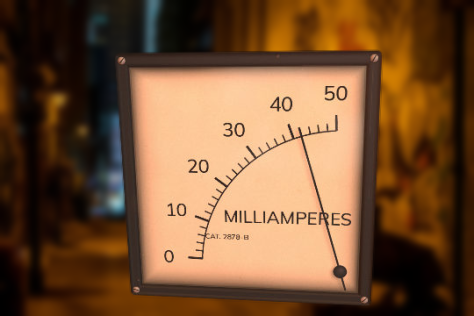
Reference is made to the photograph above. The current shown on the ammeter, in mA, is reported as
42 mA
